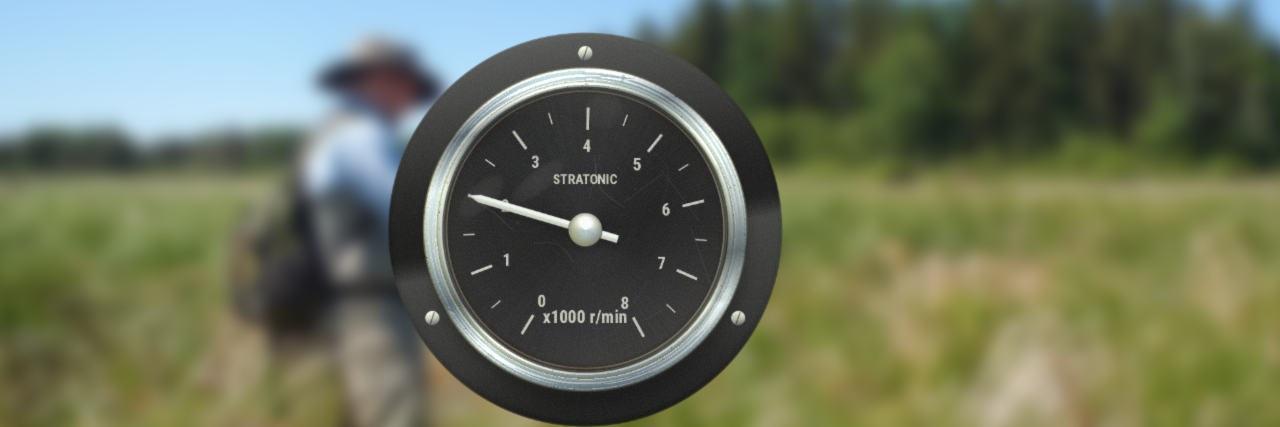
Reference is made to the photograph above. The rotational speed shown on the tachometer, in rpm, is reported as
2000 rpm
